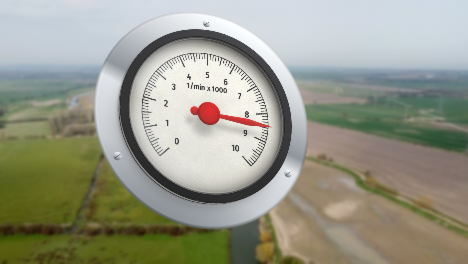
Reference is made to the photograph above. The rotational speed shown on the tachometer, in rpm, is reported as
8500 rpm
